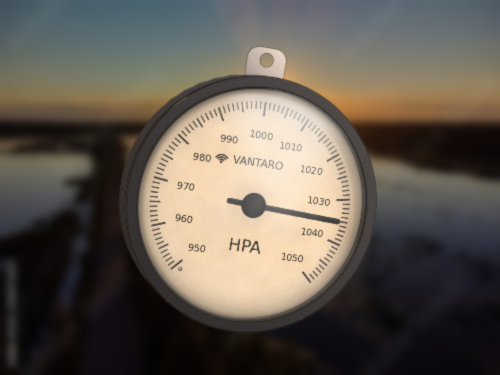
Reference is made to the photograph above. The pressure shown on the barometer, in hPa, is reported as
1035 hPa
